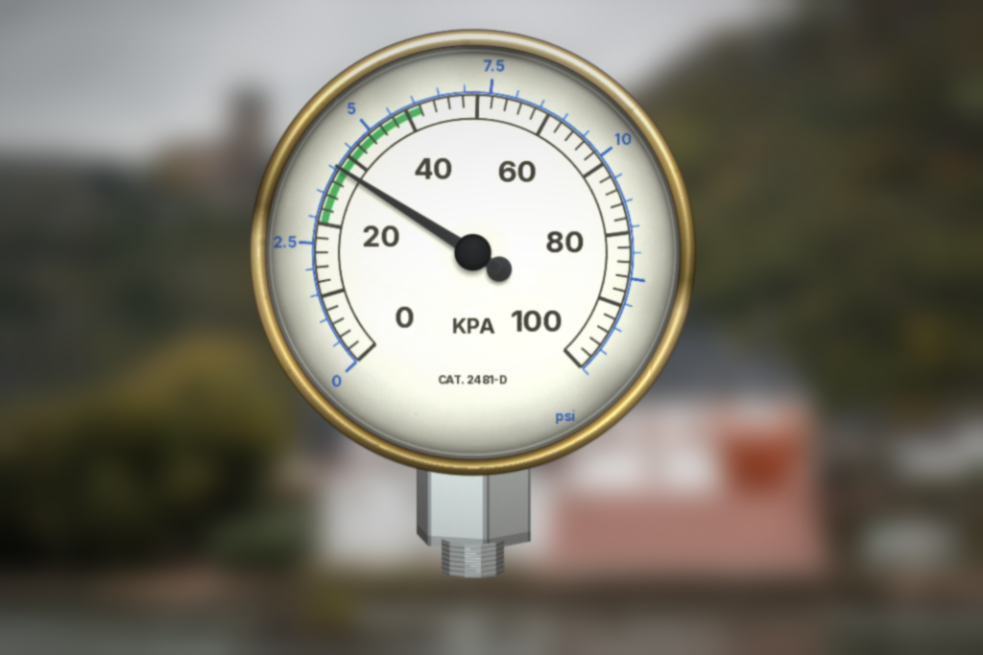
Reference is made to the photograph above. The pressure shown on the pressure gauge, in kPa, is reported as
28 kPa
